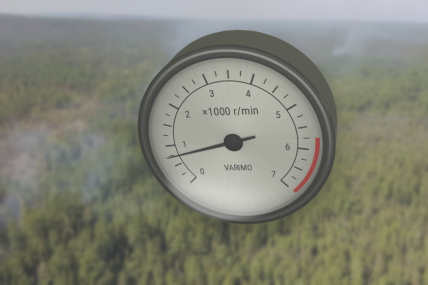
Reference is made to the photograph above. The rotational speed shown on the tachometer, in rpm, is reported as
750 rpm
